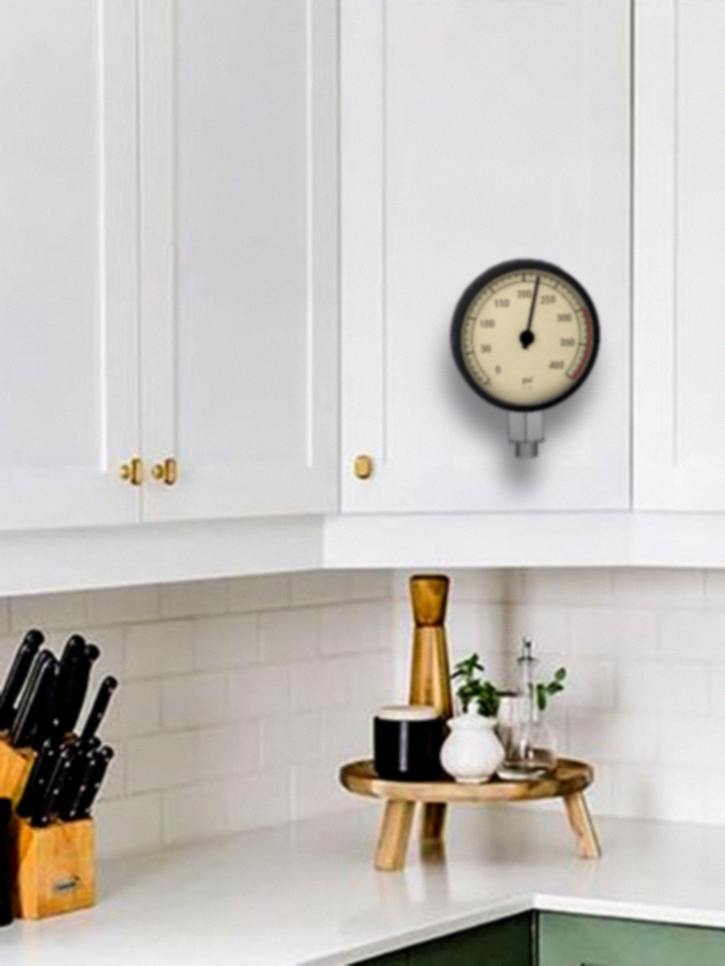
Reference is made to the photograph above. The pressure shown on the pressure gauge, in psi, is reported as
220 psi
